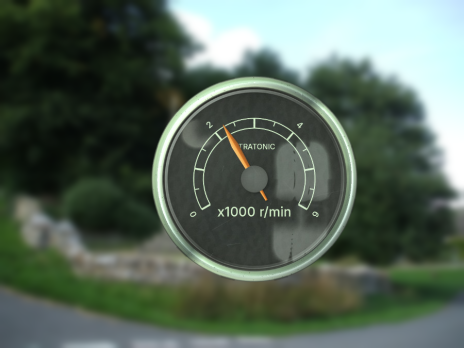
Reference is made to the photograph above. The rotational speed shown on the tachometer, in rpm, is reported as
2250 rpm
